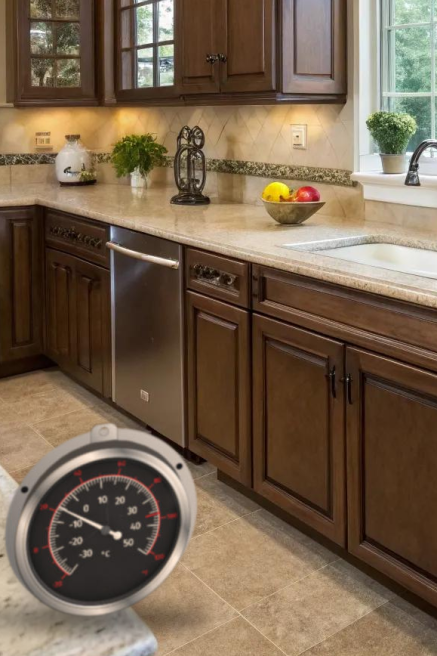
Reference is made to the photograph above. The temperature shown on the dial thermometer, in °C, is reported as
-5 °C
